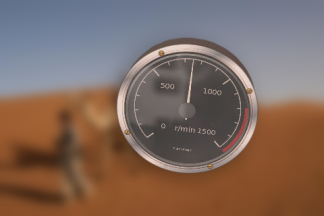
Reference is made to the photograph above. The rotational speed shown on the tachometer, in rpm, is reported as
750 rpm
